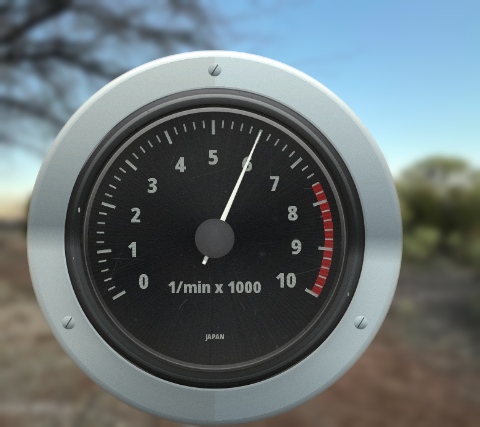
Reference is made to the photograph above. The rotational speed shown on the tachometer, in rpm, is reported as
6000 rpm
